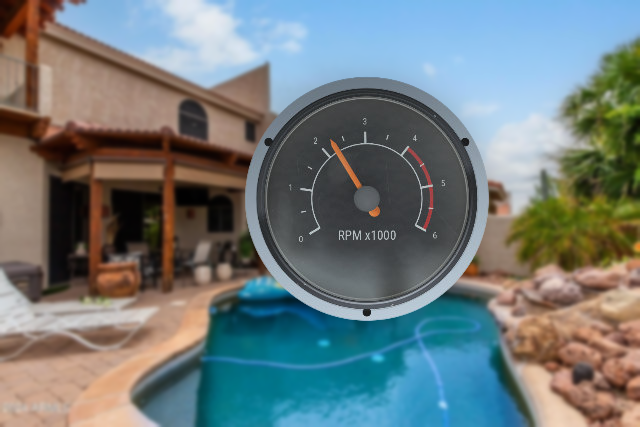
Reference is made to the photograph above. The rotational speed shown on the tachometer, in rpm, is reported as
2250 rpm
